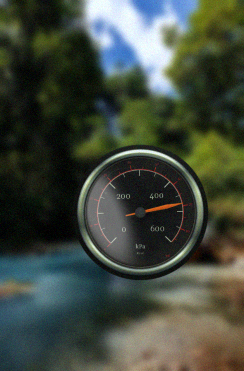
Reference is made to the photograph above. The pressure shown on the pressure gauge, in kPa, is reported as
475 kPa
